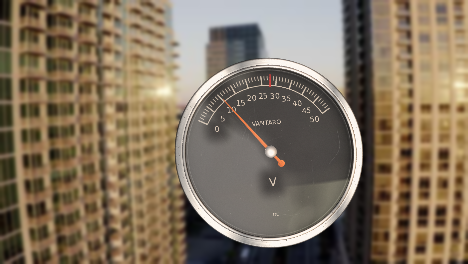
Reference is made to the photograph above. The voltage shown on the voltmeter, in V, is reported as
10 V
